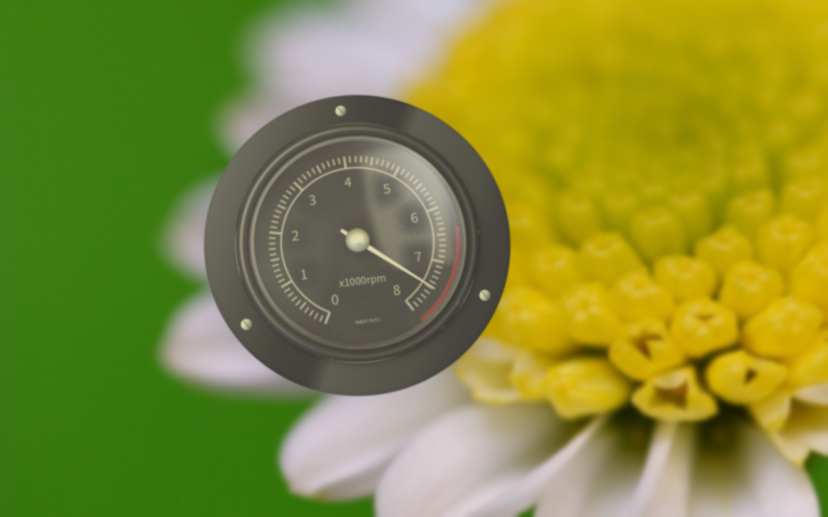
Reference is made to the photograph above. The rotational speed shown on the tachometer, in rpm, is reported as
7500 rpm
